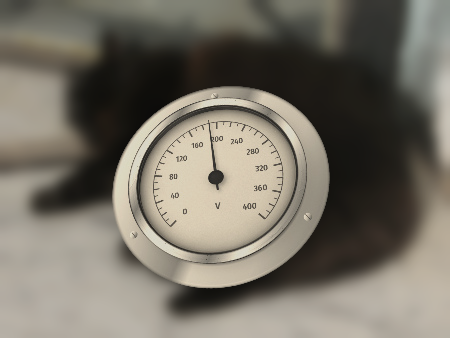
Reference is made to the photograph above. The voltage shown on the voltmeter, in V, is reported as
190 V
